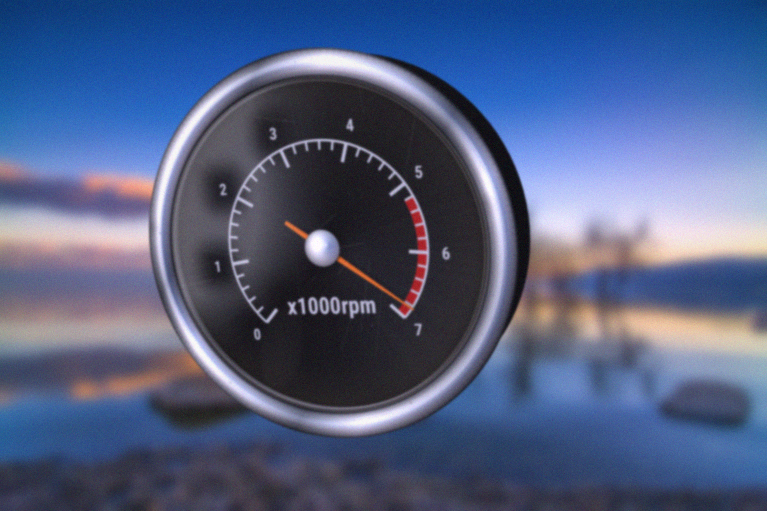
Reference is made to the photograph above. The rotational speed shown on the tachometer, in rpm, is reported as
6800 rpm
